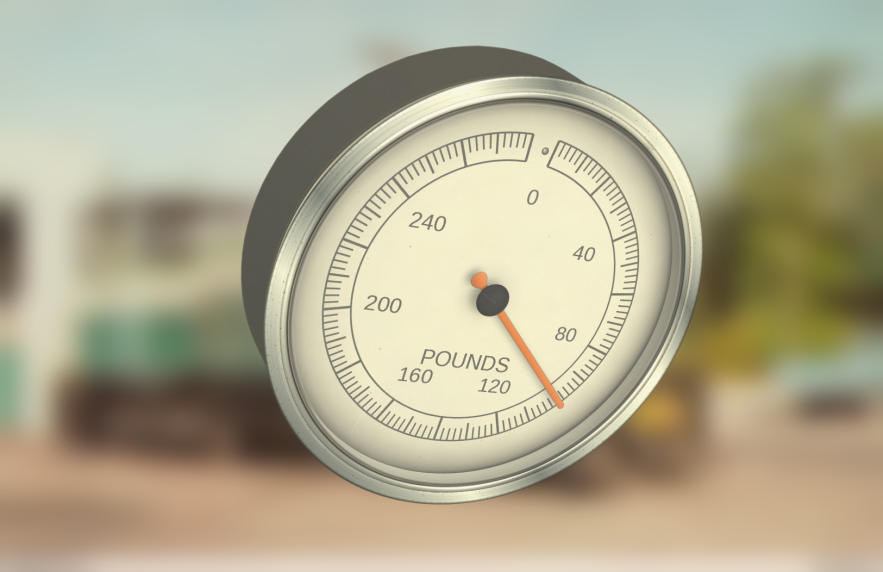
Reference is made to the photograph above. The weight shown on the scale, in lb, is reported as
100 lb
